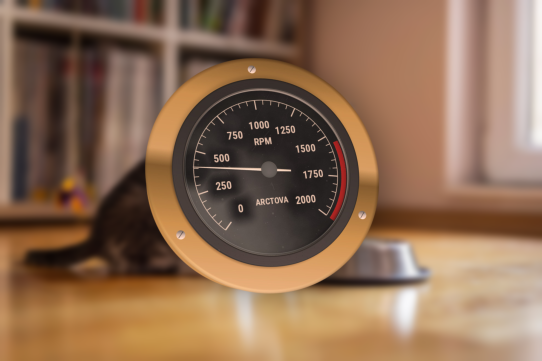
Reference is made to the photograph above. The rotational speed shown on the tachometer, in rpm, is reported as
400 rpm
